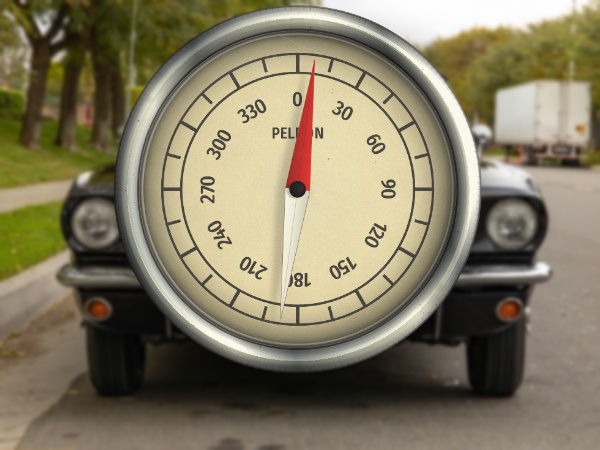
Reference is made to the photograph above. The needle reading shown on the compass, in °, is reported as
7.5 °
